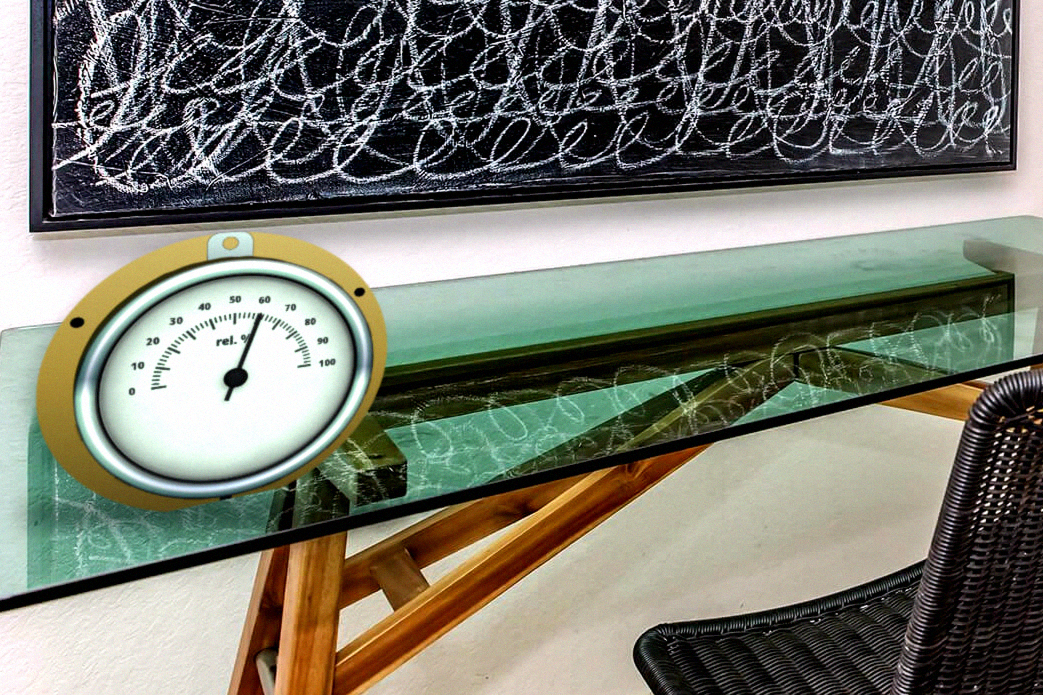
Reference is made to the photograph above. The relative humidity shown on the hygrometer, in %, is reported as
60 %
